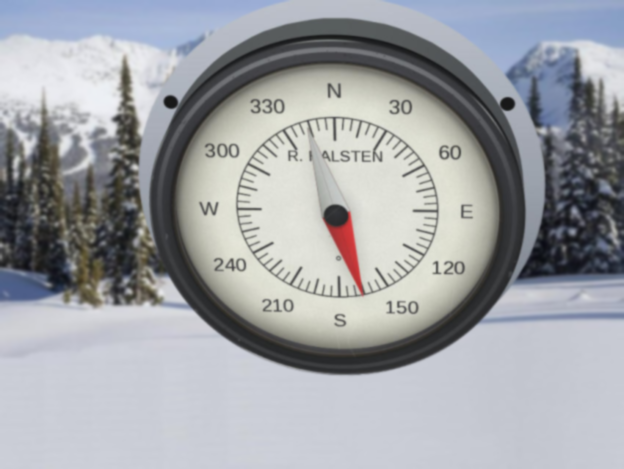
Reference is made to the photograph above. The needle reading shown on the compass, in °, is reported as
165 °
